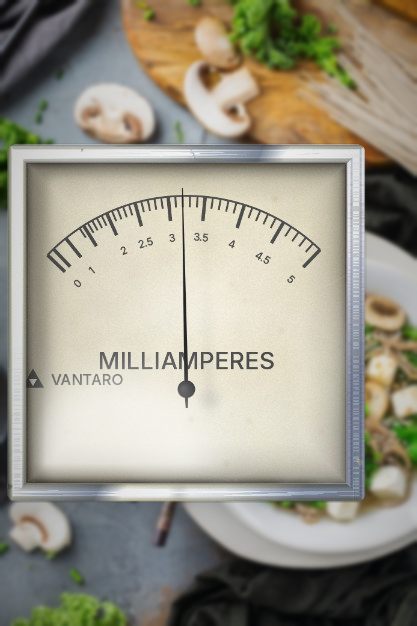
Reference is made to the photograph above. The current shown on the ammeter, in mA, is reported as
3.2 mA
